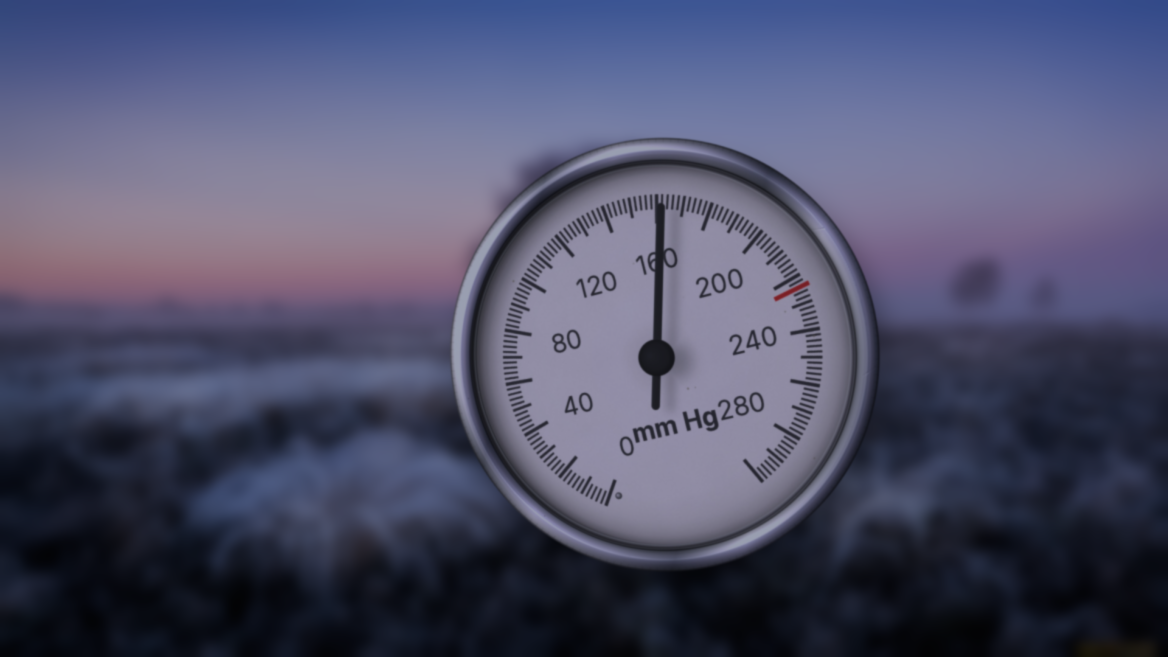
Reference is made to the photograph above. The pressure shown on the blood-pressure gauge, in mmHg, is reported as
162 mmHg
